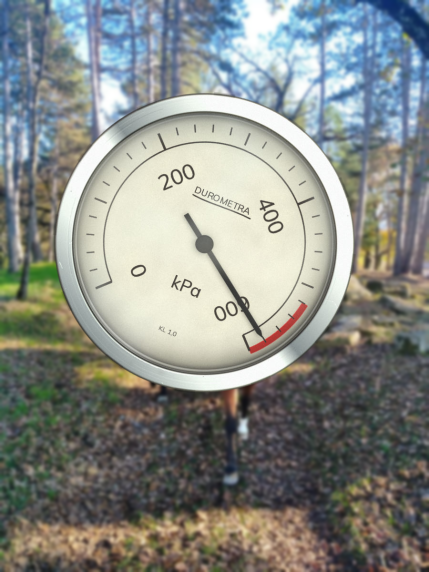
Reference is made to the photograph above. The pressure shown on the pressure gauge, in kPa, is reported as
580 kPa
